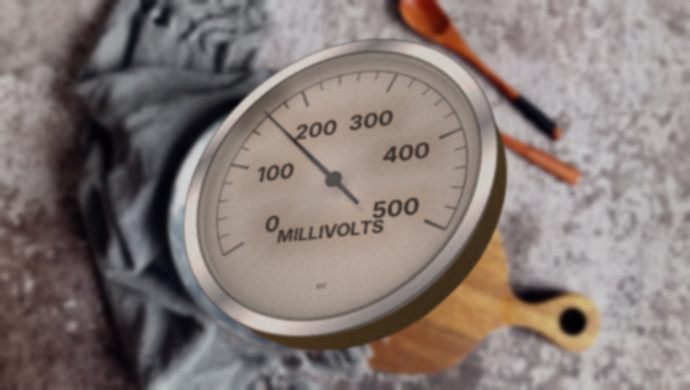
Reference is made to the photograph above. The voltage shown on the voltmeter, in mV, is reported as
160 mV
